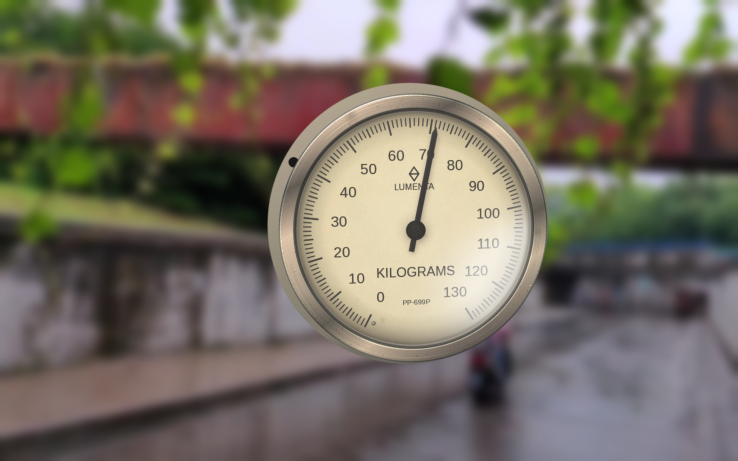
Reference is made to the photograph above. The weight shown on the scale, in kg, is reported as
71 kg
